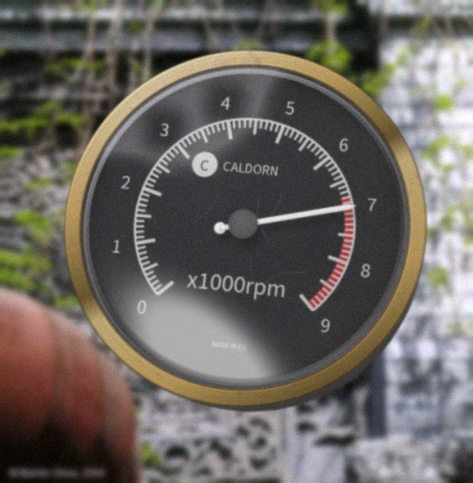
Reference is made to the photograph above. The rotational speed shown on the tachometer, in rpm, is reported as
7000 rpm
